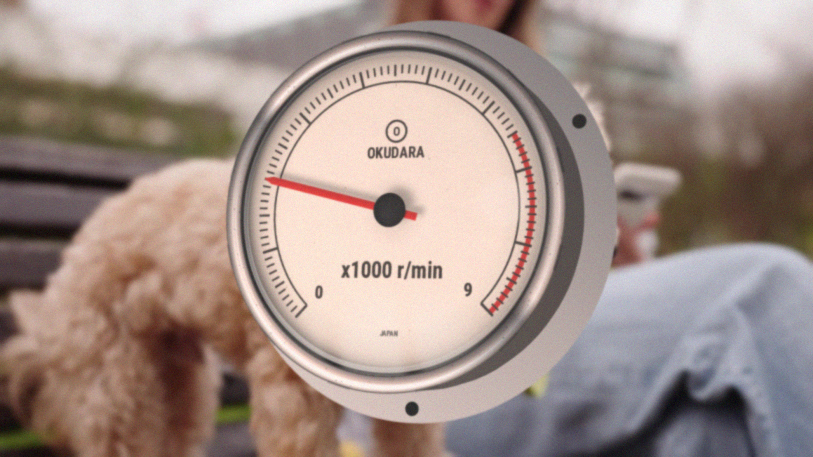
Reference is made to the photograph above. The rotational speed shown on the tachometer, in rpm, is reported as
2000 rpm
